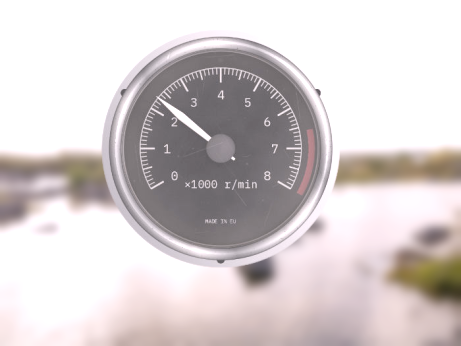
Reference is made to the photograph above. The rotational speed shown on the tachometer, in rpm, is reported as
2300 rpm
